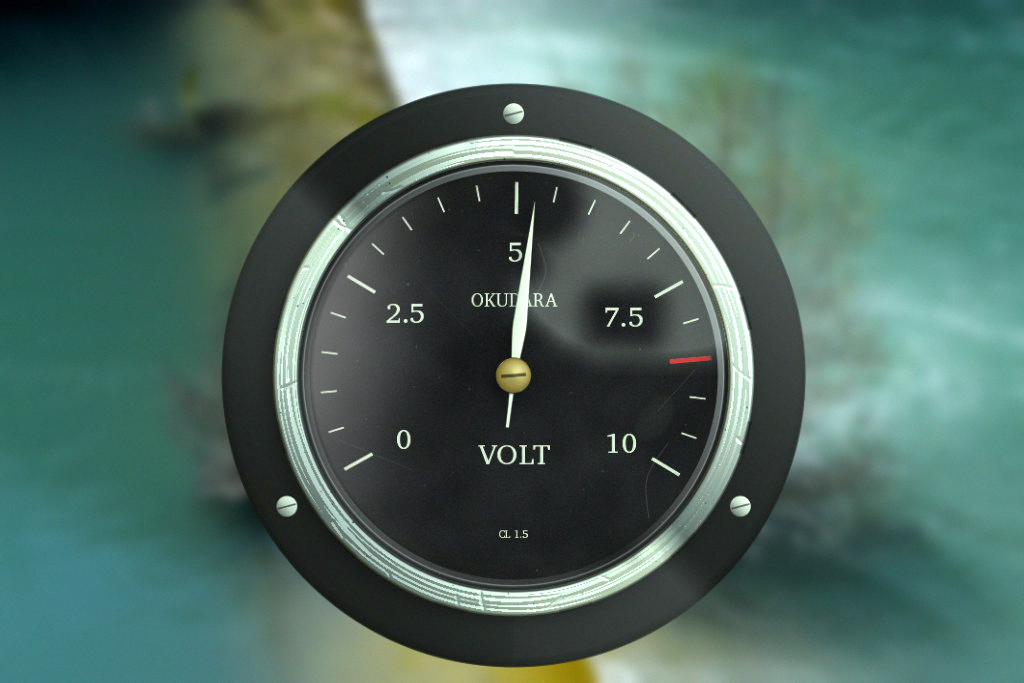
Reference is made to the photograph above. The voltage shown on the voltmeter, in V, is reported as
5.25 V
